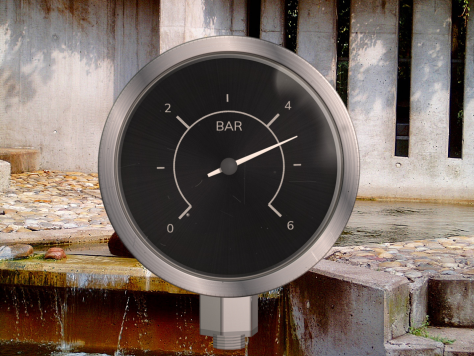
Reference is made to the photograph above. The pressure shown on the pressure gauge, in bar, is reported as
4.5 bar
